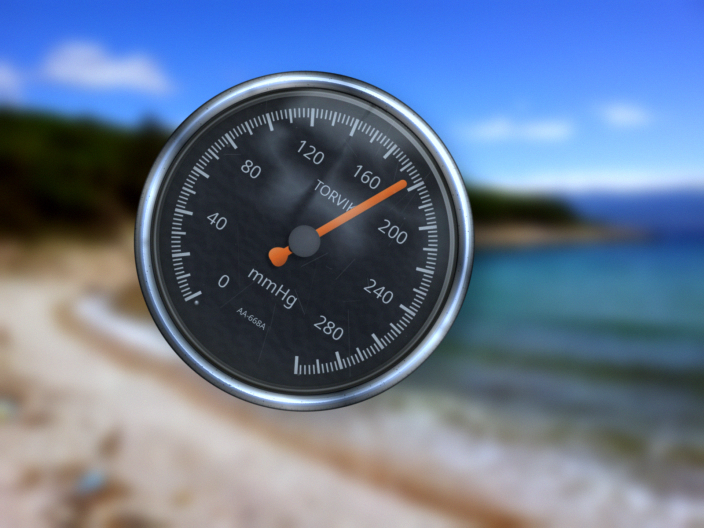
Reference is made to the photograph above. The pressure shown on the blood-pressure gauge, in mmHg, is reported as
176 mmHg
